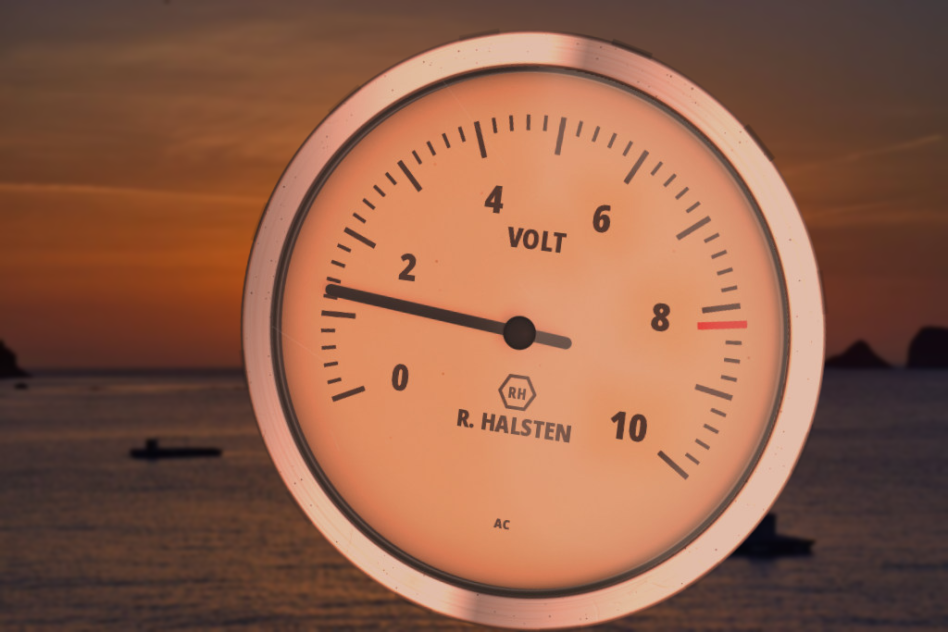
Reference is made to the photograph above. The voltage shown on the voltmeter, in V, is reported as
1.3 V
